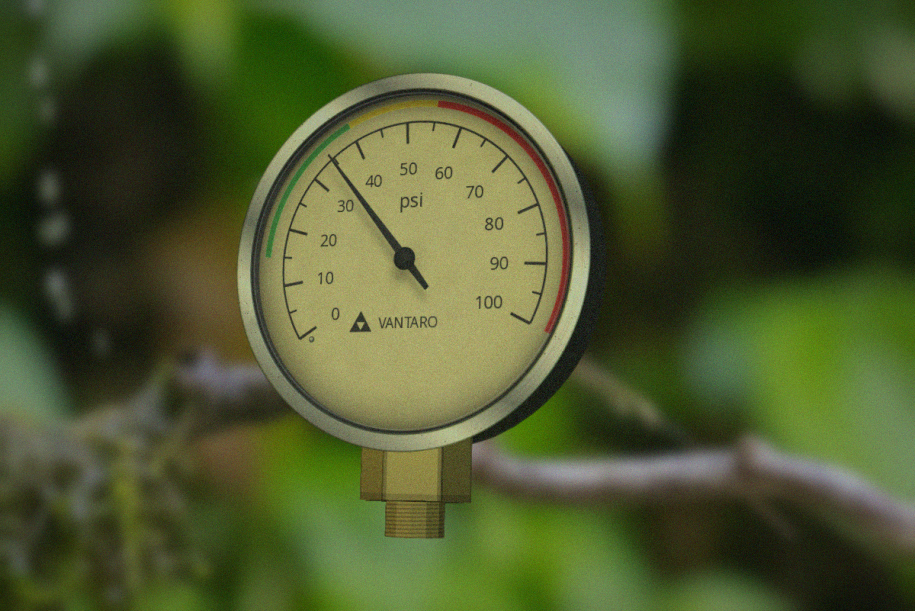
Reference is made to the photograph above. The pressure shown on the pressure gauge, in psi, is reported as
35 psi
